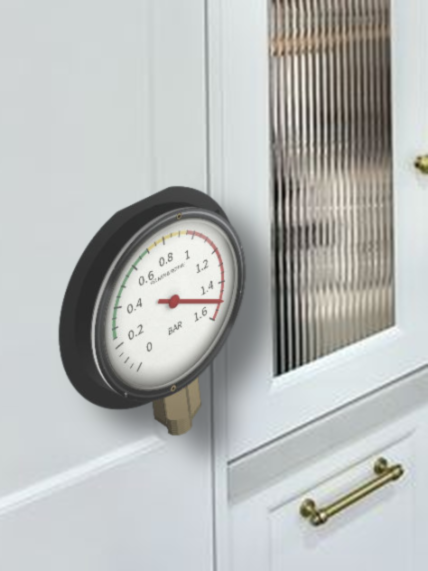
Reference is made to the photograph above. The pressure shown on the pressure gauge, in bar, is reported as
1.5 bar
